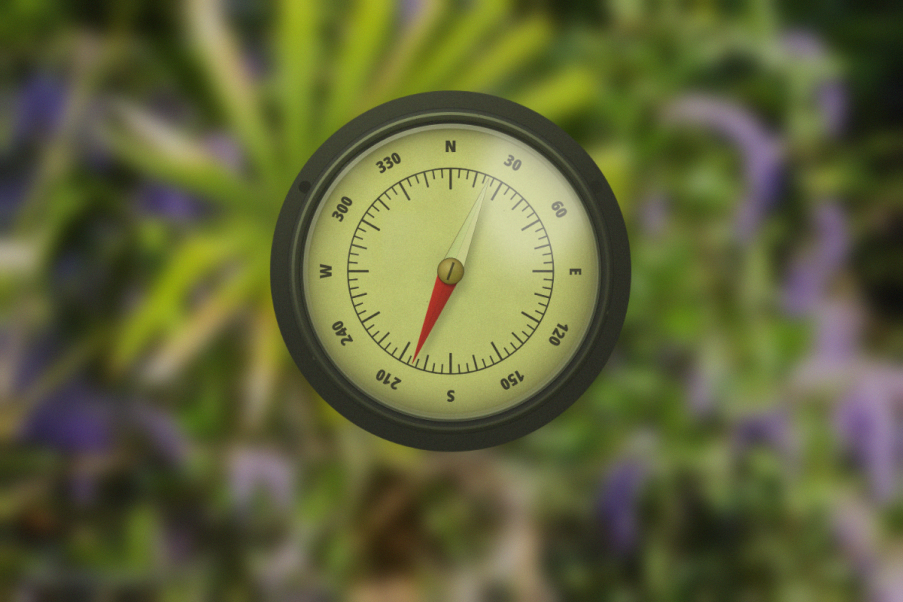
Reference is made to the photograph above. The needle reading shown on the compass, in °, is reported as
202.5 °
